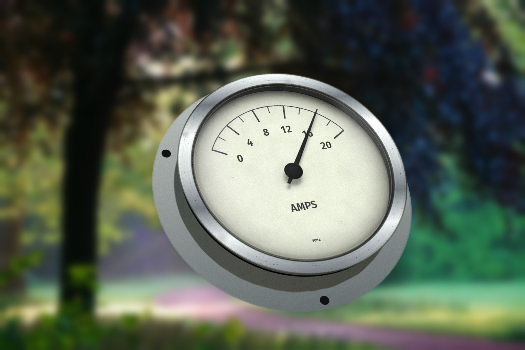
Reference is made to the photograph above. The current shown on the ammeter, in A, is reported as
16 A
